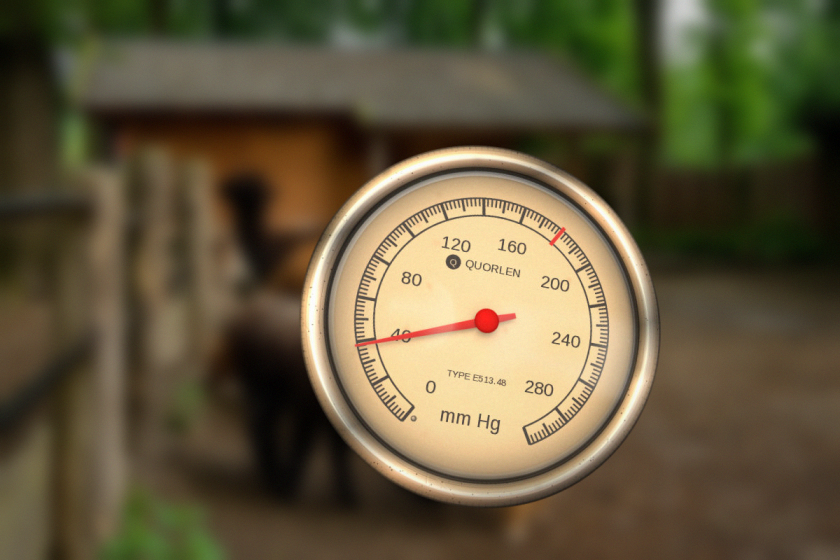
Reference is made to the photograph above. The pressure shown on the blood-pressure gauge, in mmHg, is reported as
38 mmHg
